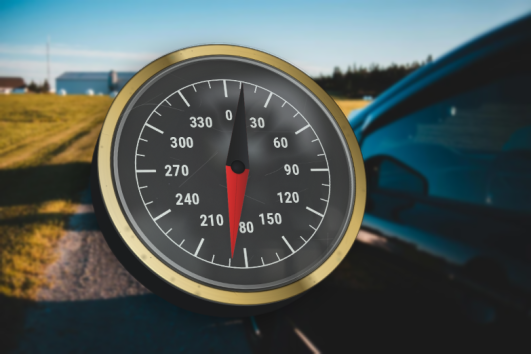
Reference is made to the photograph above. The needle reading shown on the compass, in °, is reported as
190 °
